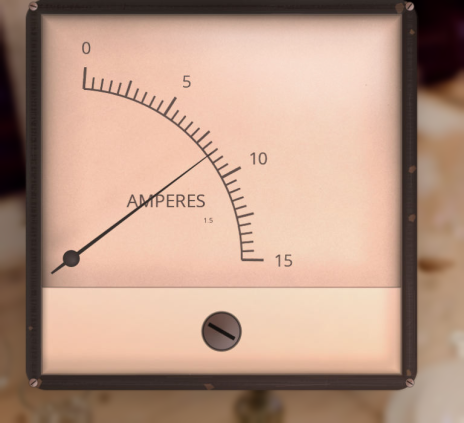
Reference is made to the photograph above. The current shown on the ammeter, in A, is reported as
8.5 A
